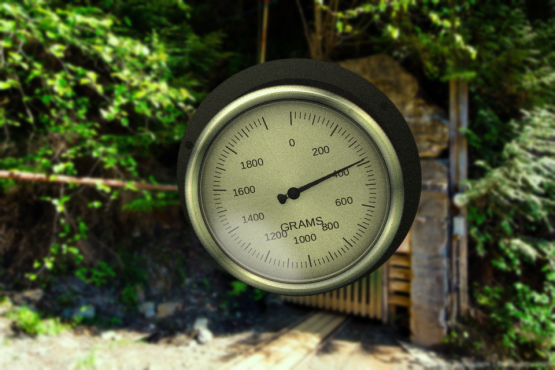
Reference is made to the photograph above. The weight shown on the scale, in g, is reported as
380 g
